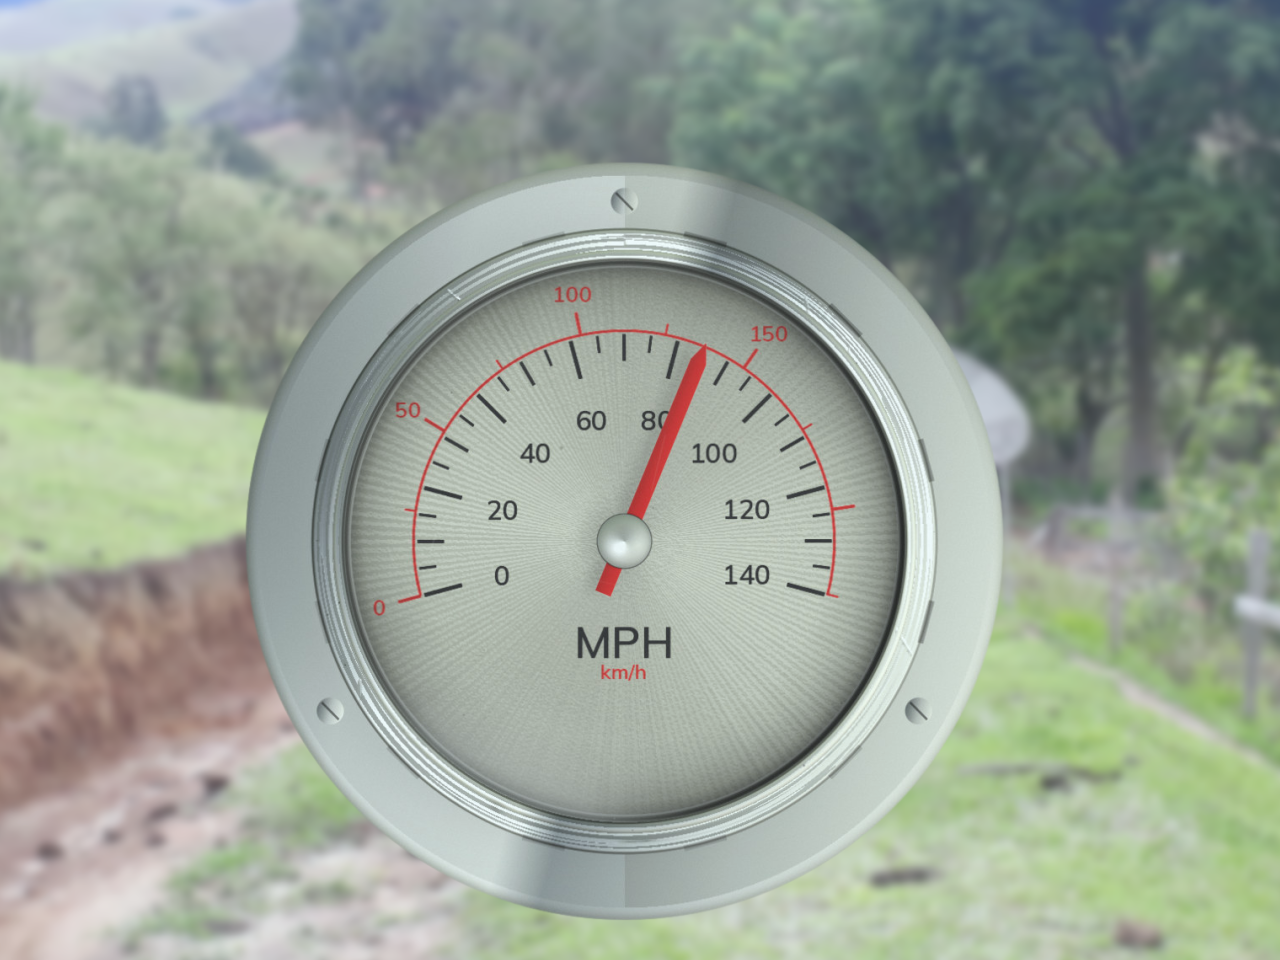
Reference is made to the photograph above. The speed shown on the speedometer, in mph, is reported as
85 mph
